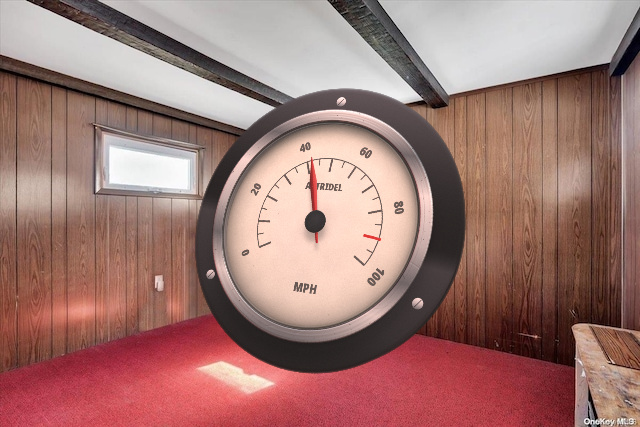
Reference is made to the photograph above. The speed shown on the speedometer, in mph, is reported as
42.5 mph
